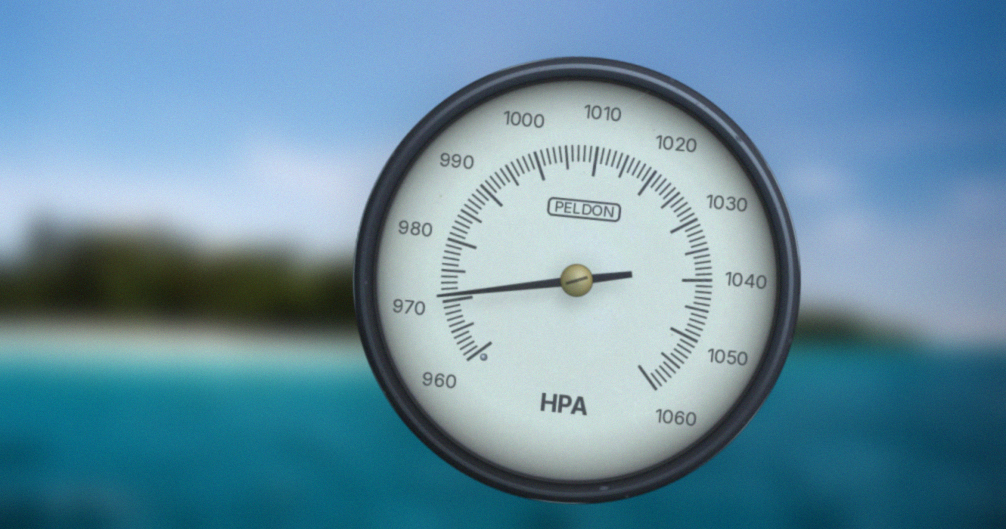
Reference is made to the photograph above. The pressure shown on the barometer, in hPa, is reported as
971 hPa
